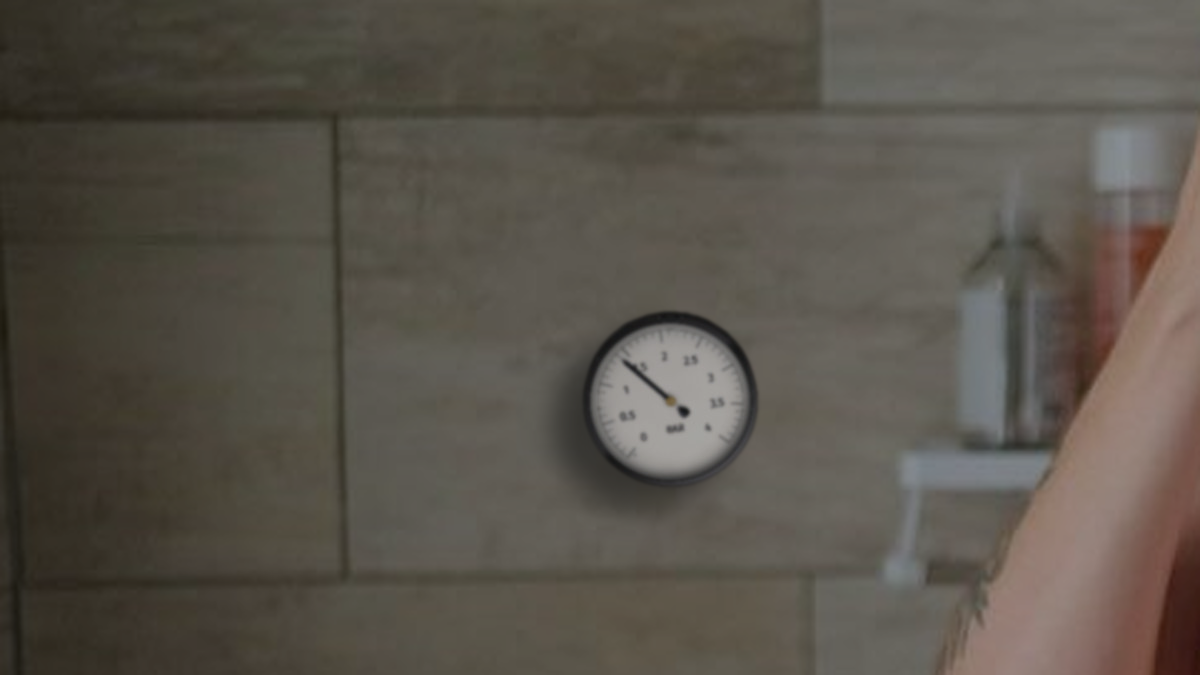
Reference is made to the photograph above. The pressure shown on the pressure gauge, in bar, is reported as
1.4 bar
